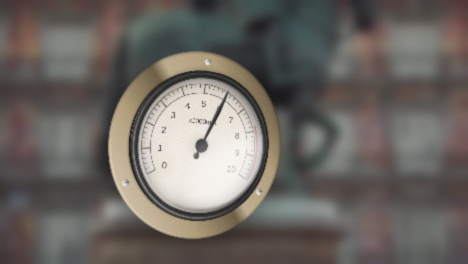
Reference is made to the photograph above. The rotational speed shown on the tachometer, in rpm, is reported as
6000 rpm
